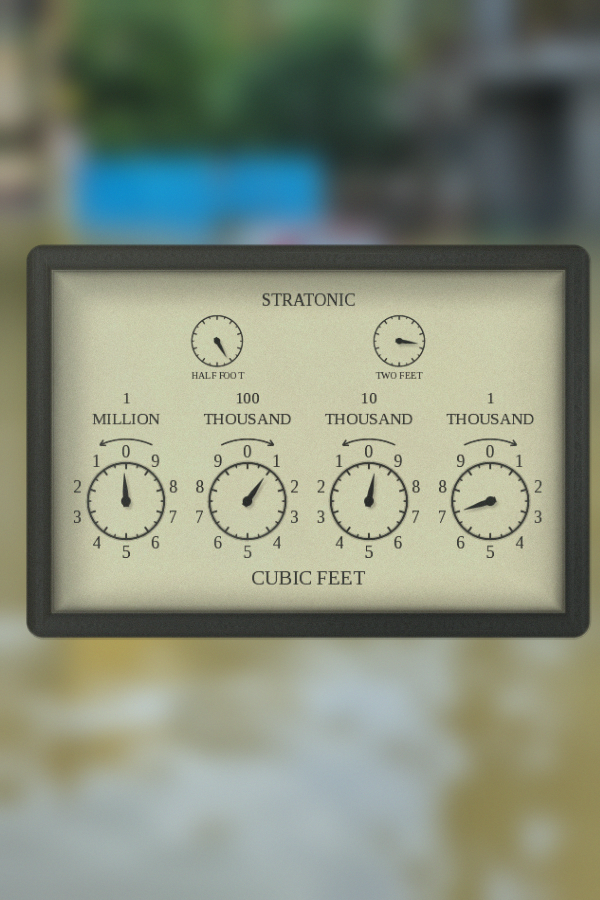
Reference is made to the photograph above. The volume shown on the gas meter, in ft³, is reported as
9700 ft³
